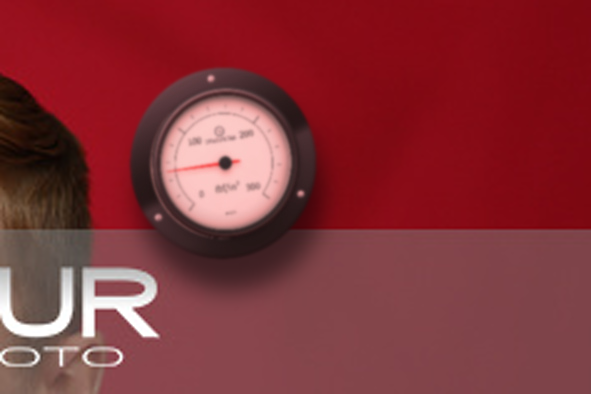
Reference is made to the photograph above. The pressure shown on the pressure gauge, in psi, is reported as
50 psi
